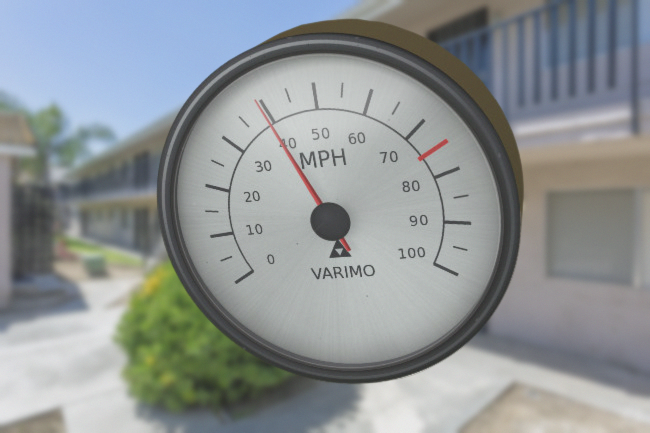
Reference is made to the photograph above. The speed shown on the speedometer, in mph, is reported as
40 mph
